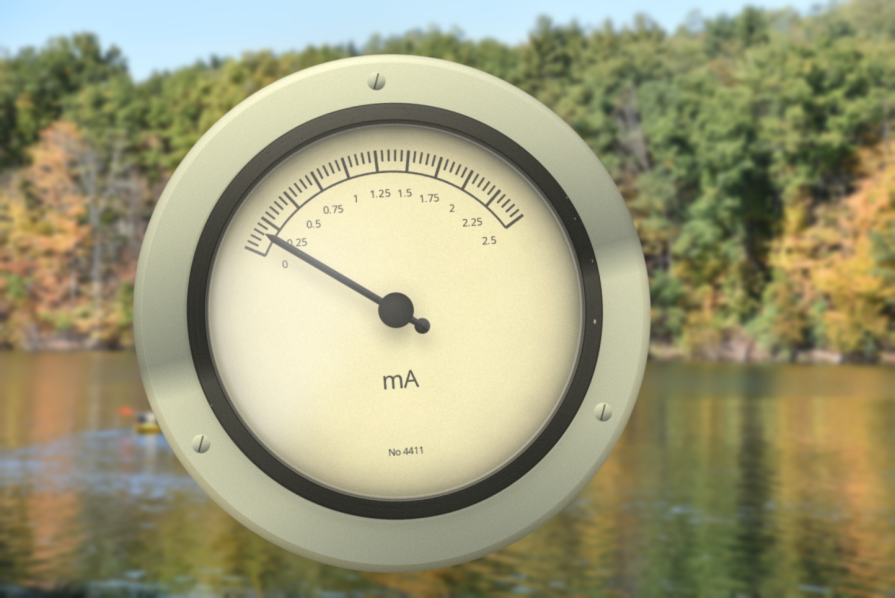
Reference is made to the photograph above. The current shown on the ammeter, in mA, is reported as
0.15 mA
